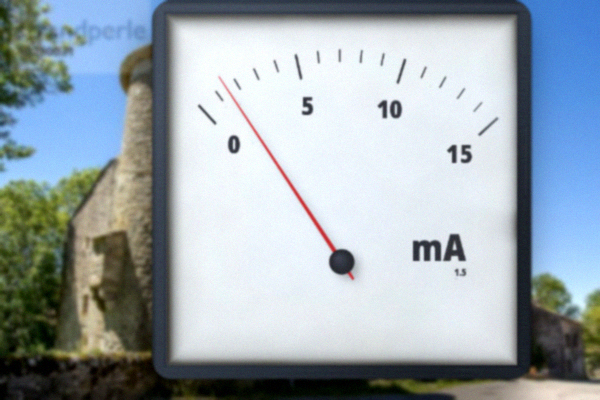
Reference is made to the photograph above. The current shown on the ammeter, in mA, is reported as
1.5 mA
